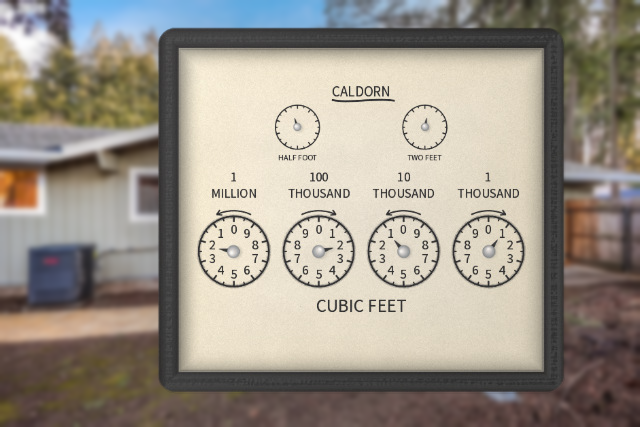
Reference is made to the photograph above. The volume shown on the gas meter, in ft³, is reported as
221100 ft³
